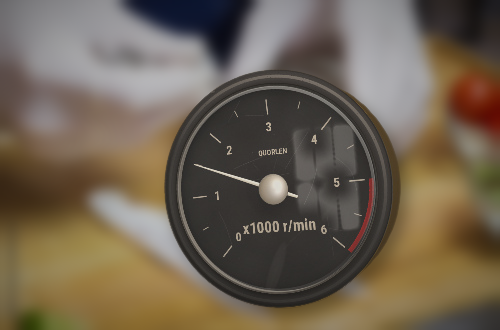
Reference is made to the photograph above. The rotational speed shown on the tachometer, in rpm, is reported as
1500 rpm
